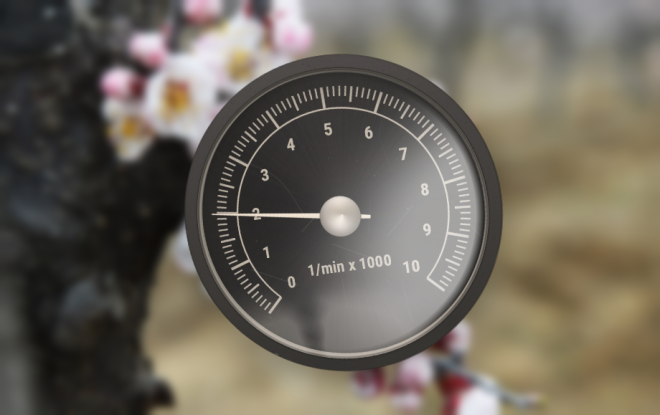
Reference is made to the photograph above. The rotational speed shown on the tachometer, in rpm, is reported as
2000 rpm
